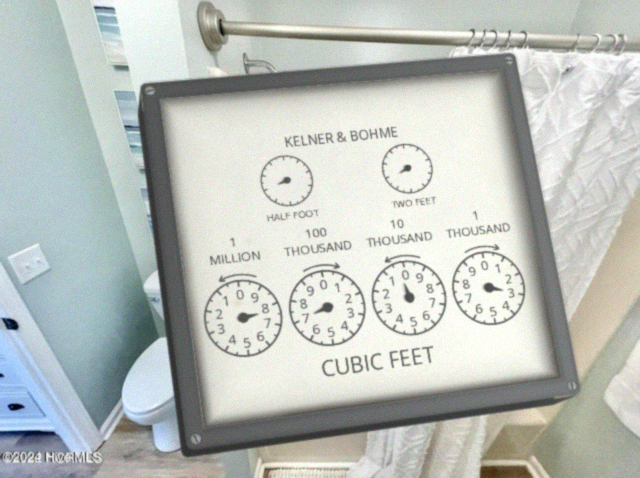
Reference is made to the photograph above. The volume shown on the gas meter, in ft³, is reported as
770300 ft³
